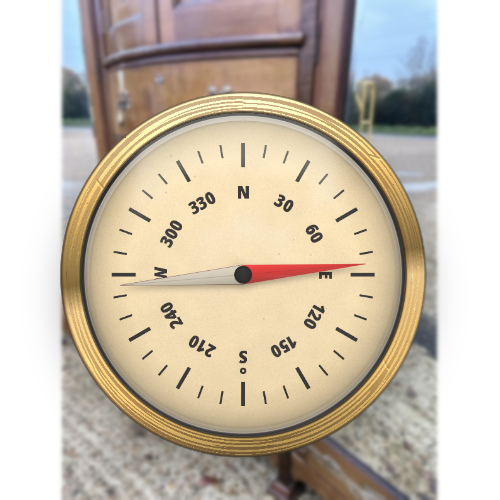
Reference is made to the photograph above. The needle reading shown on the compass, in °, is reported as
85 °
